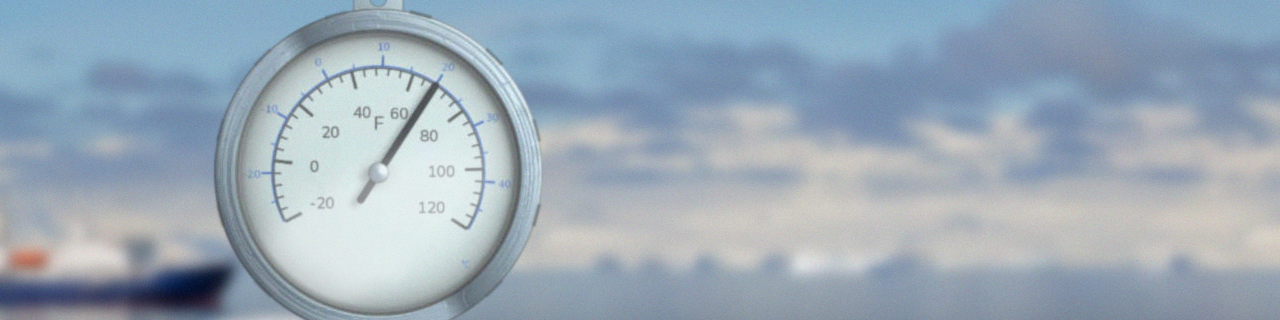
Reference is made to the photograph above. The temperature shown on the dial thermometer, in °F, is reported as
68 °F
